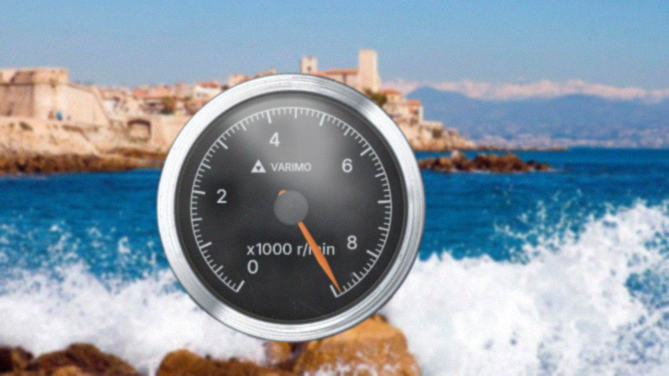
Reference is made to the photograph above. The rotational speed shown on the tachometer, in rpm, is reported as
8900 rpm
